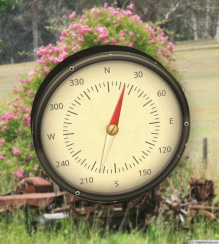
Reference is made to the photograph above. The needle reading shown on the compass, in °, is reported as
20 °
